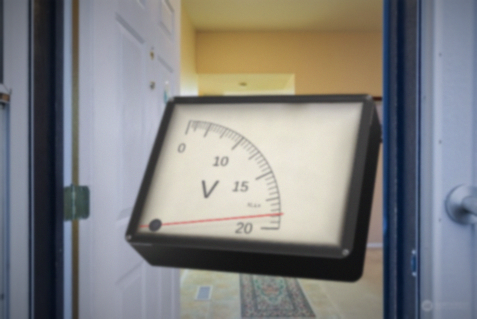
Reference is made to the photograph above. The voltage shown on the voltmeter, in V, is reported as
19 V
